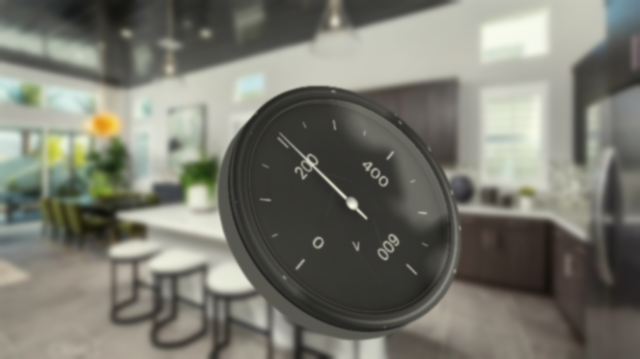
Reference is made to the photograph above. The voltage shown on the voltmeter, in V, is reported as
200 V
